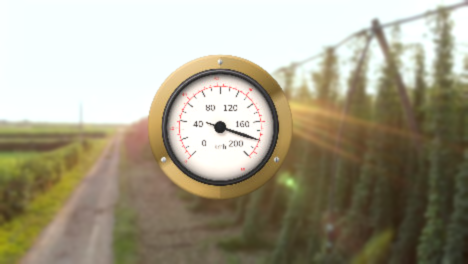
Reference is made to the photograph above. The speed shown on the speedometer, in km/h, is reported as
180 km/h
